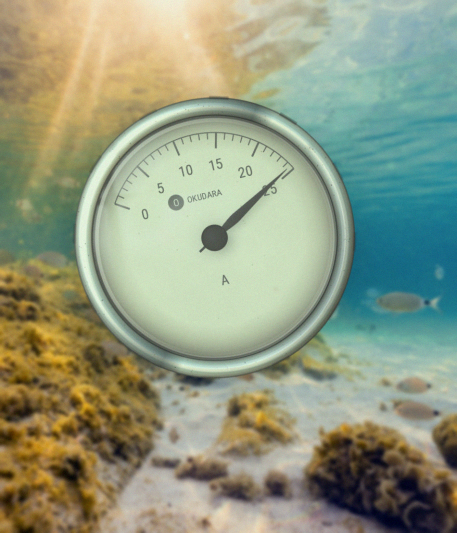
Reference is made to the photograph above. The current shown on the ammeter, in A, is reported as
24.5 A
